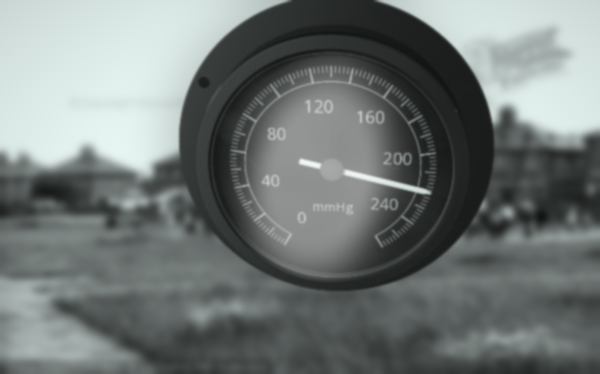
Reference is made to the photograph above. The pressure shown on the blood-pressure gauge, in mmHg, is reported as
220 mmHg
